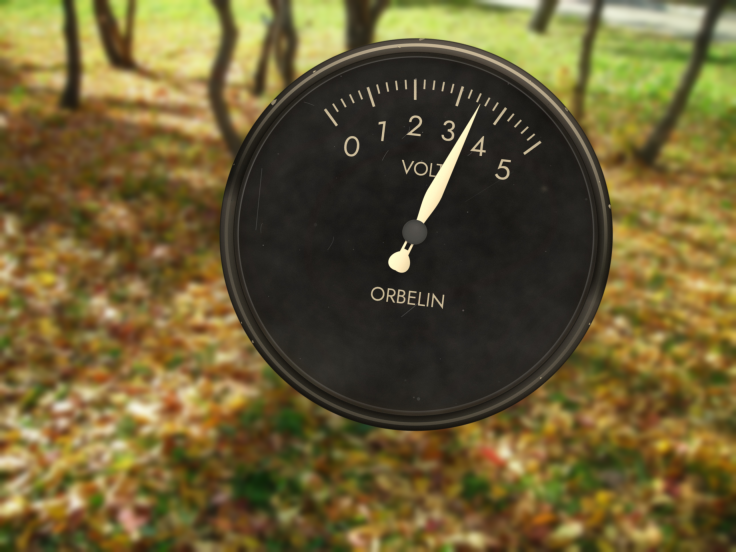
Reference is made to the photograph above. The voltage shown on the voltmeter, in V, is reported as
3.5 V
